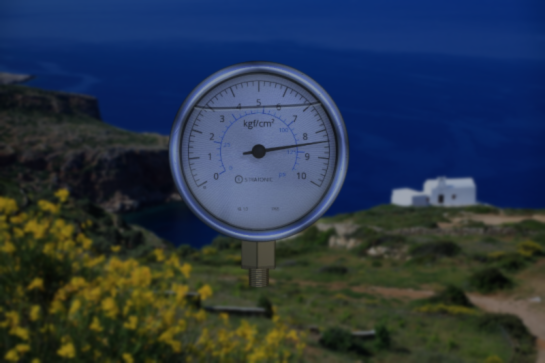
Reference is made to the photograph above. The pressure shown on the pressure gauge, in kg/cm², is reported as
8.4 kg/cm²
